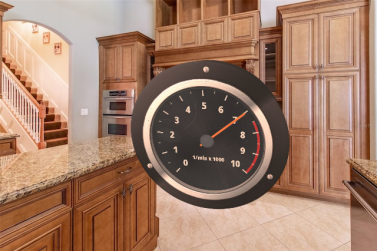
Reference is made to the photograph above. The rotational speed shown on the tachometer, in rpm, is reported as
7000 rpm
